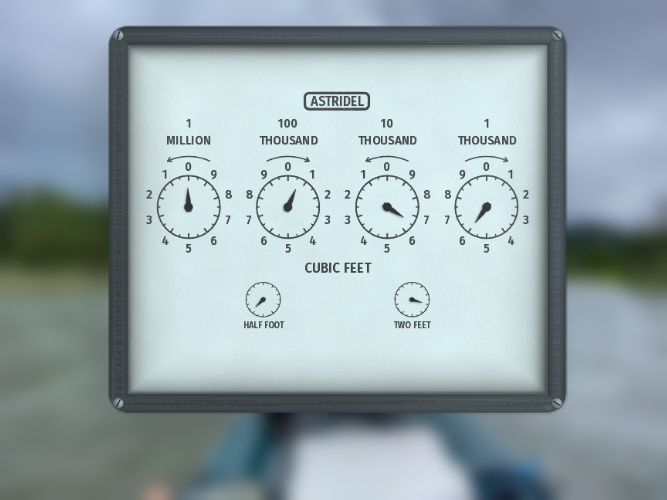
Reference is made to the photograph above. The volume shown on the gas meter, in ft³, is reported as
6600 ft³
